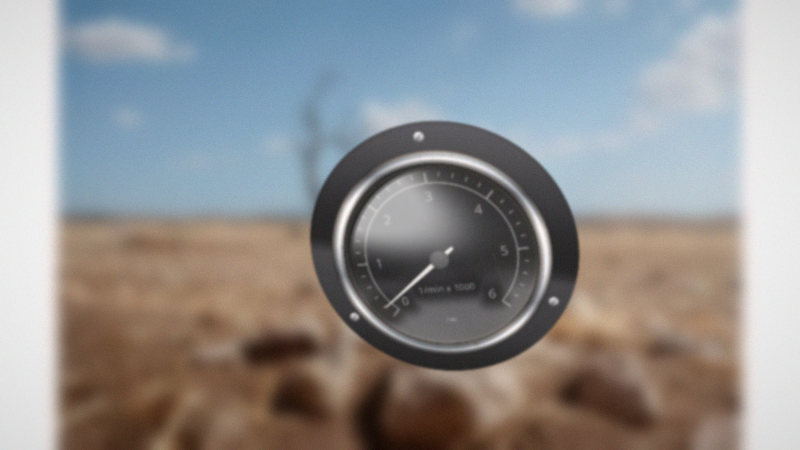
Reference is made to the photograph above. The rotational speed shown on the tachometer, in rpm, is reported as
200 rpm
